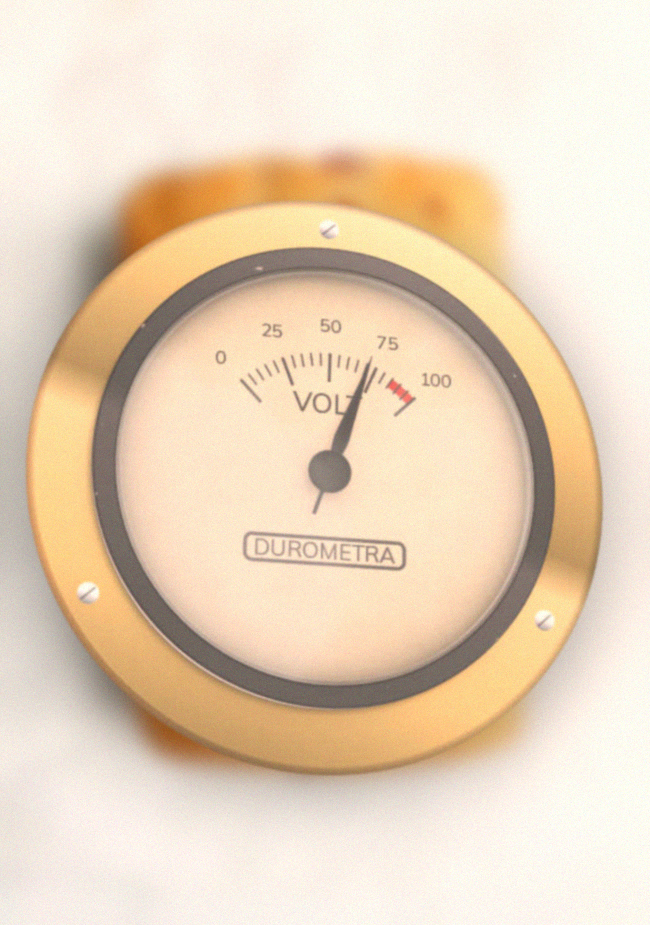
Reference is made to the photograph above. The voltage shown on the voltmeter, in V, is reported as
70 V
